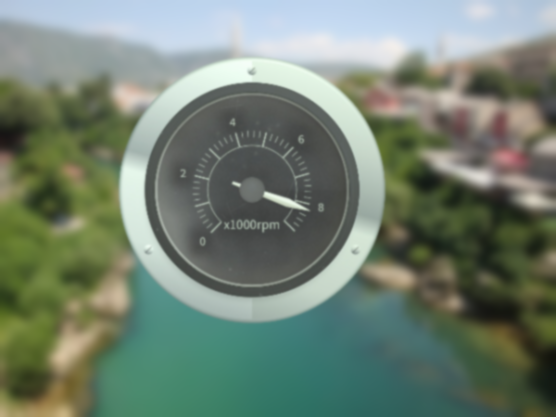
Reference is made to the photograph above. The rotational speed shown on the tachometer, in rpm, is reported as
8200 rpm
